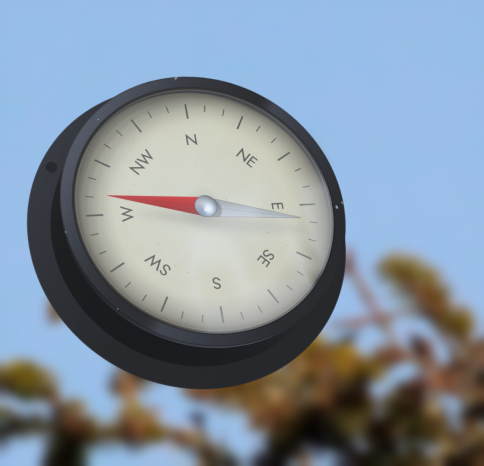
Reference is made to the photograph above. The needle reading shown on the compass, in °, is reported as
280 °
